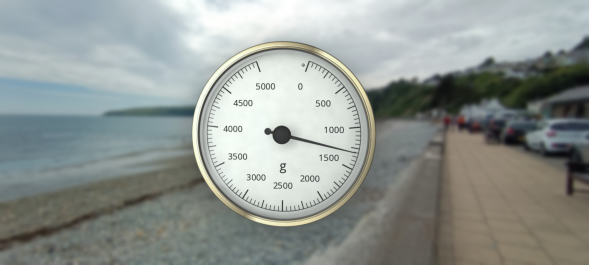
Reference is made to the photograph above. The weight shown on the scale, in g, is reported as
1300 g
